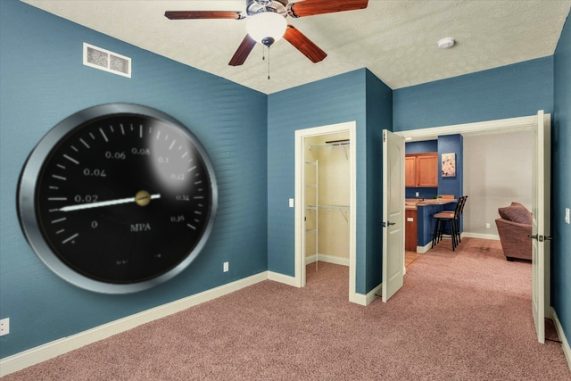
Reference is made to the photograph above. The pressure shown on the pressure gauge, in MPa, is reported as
0.015 MPa
